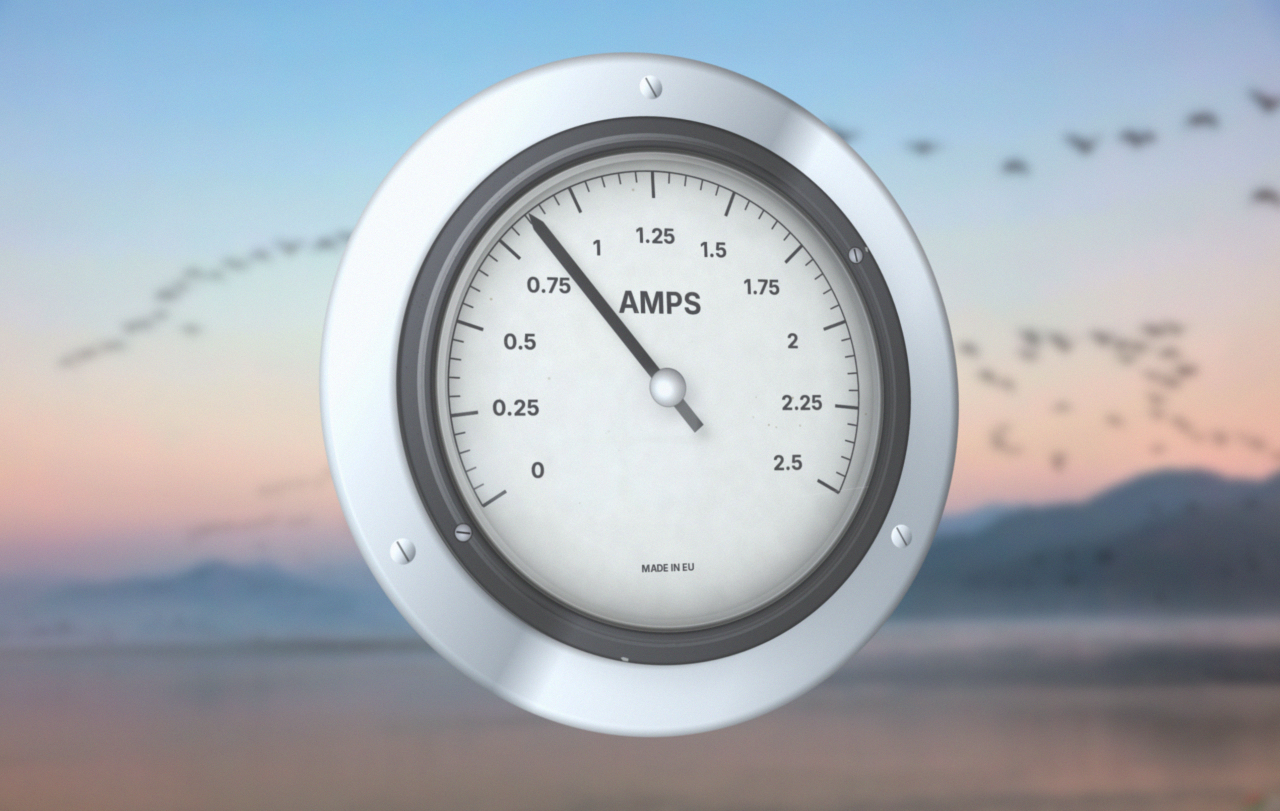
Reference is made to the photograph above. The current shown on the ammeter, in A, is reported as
0.85 A
